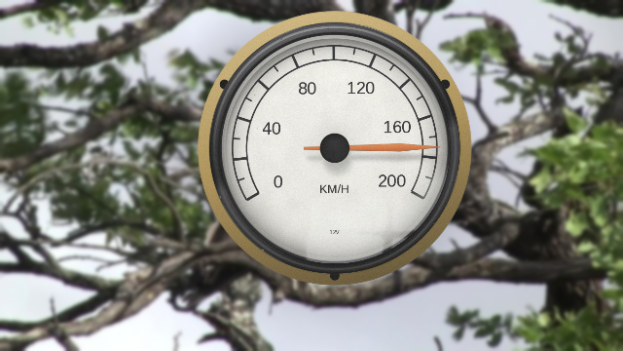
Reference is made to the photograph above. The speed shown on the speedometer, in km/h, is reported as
175 km/h
